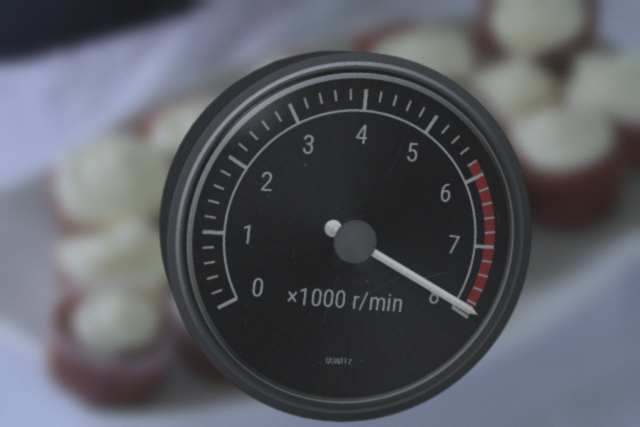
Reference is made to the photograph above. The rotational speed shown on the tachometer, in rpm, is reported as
7900 rpm
